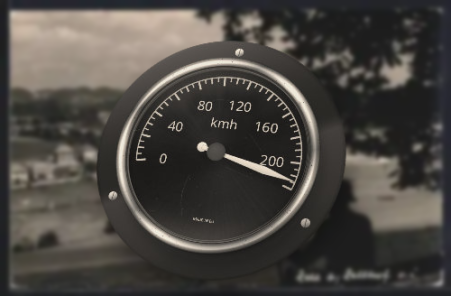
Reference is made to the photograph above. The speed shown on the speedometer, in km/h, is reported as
215 km/h
